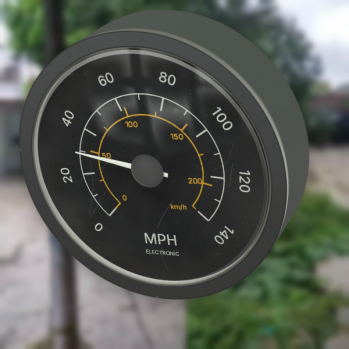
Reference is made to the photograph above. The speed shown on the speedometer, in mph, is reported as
30 mph
